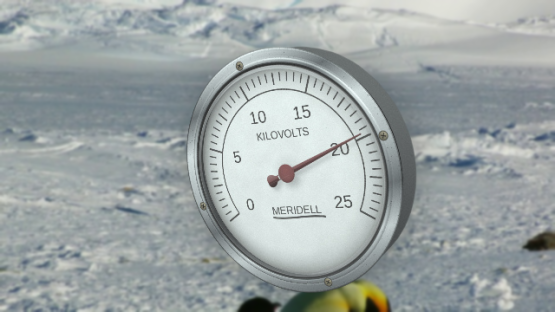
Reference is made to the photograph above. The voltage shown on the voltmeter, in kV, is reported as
19.75 kV
